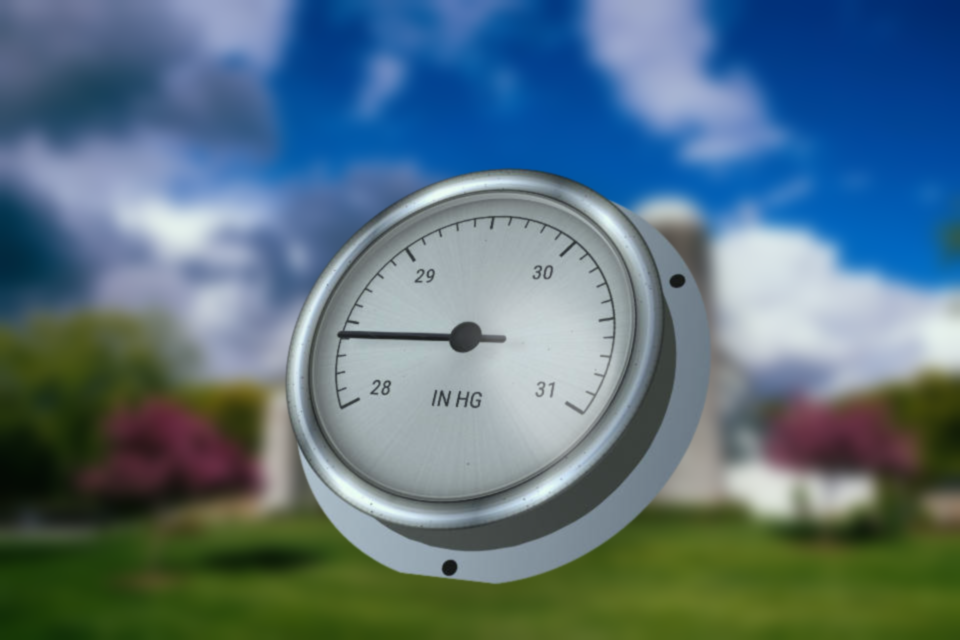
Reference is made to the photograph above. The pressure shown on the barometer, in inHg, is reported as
28.4 inHg
